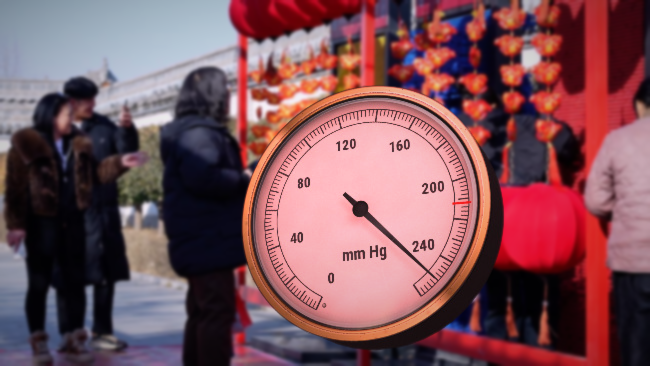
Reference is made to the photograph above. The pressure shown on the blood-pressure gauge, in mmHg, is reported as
250 mmHg
